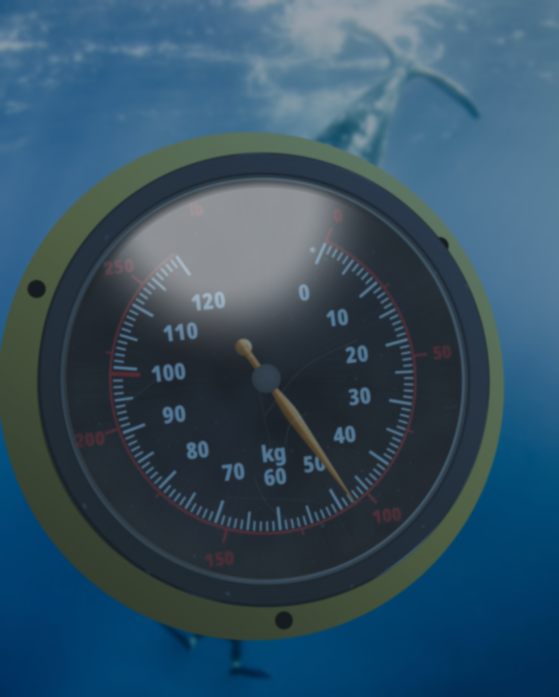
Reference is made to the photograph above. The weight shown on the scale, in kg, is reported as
48 kg
